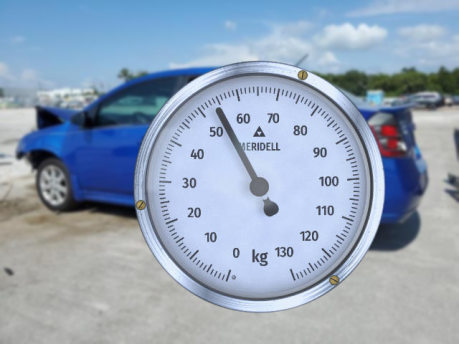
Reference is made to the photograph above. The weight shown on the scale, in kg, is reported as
54 kg
